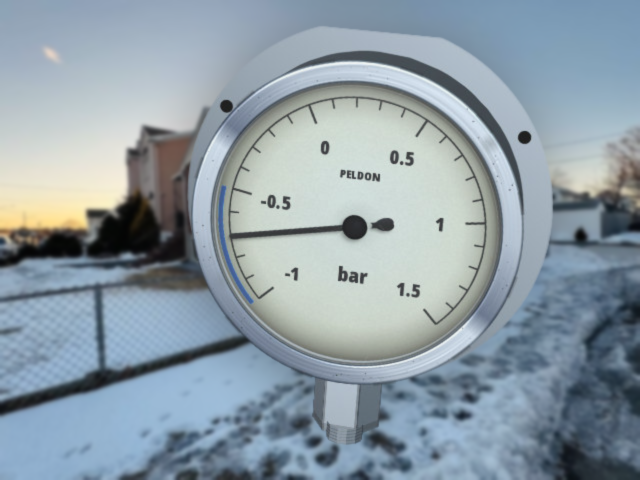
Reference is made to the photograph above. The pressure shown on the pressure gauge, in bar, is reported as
-0.7 bar
